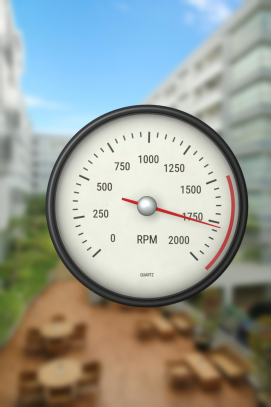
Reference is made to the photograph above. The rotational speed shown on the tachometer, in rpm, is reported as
1775 rpm
